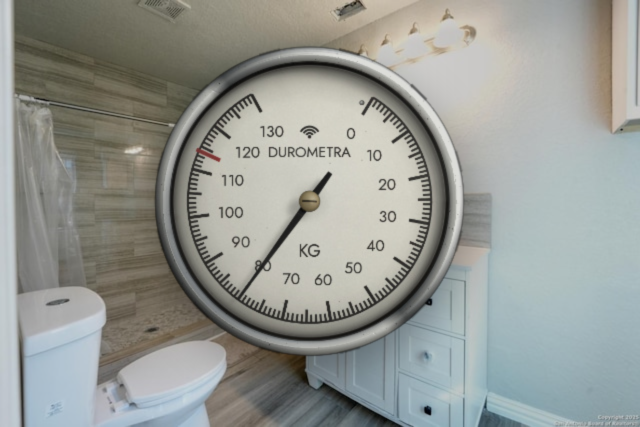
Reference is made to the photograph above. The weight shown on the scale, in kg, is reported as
80 kg
